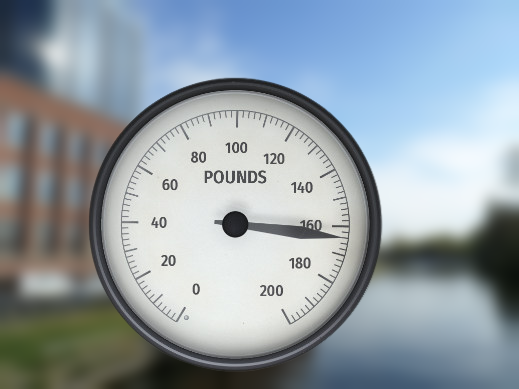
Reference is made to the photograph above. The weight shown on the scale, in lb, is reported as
164 lb
